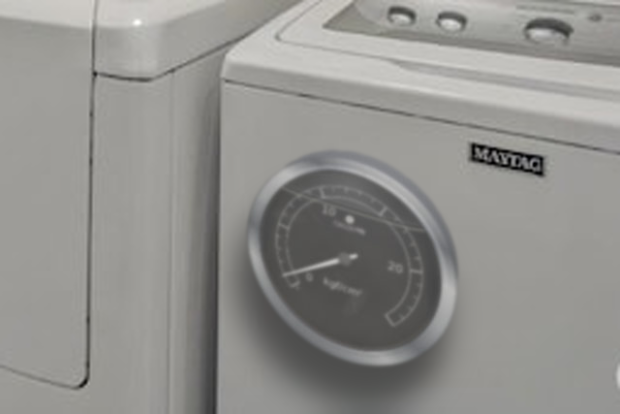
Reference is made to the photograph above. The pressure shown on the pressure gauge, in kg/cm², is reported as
1 kg/cm²
